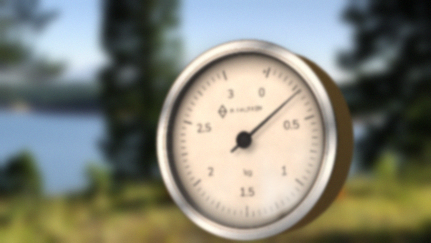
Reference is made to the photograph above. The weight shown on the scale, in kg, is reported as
0.3 kg
